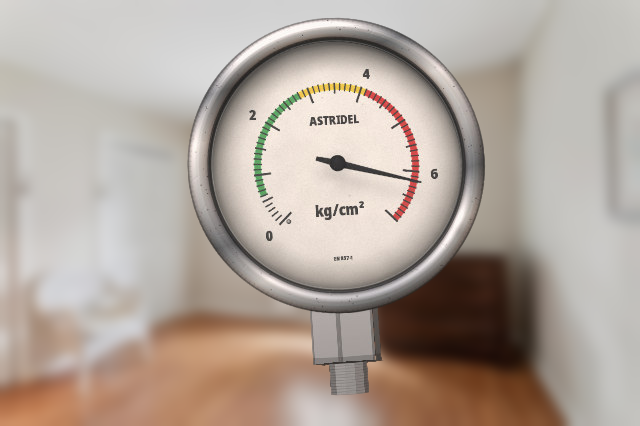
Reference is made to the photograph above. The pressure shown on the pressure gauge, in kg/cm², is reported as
6.2 kg/cm²
